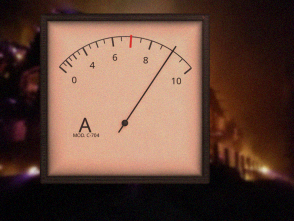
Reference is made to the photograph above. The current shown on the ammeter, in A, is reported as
9 A
